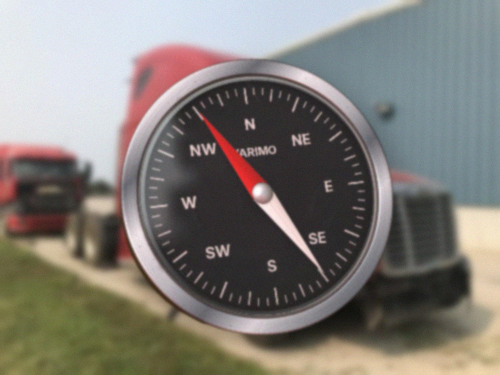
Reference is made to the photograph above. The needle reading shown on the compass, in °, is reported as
330 °
